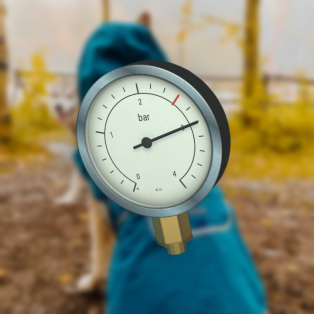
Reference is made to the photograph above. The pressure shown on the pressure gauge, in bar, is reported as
3 bar
